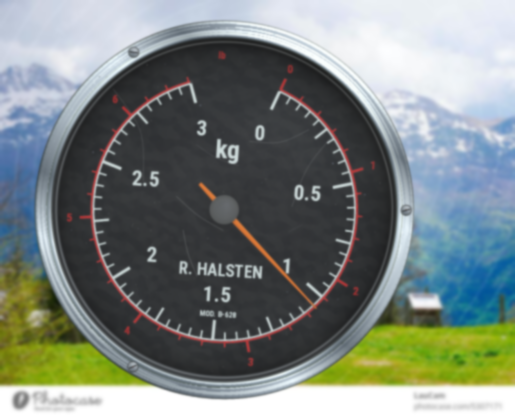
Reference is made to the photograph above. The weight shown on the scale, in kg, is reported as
1.05 kg
